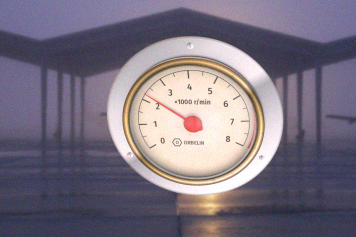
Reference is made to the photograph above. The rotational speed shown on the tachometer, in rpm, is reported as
2250 rpm
